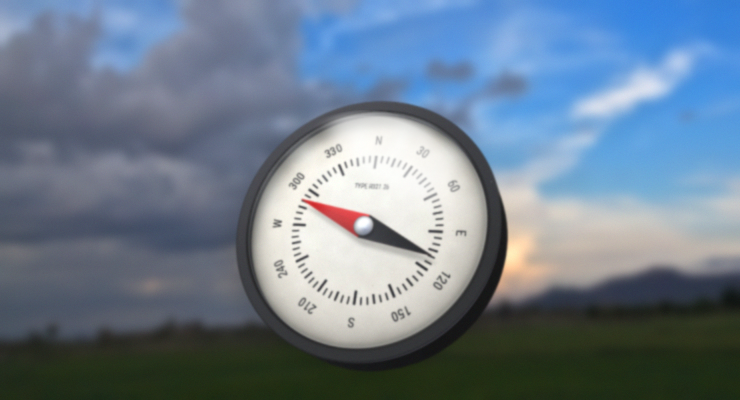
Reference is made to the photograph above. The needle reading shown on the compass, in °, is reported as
290 °
